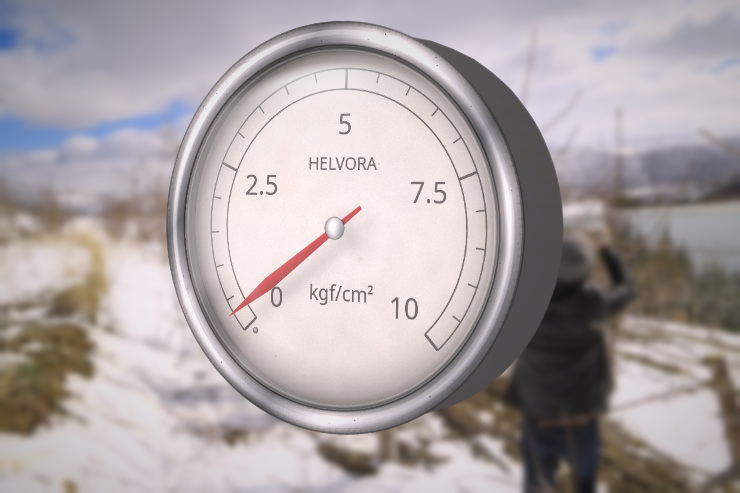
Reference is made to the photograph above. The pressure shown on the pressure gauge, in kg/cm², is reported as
0.25 kg/cm²
